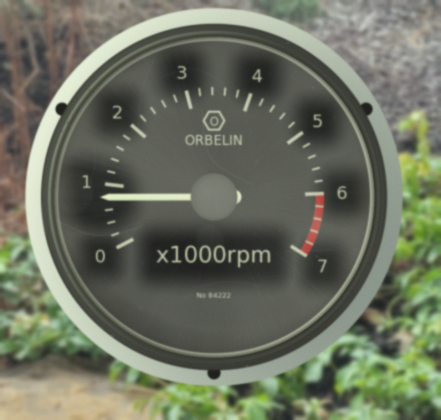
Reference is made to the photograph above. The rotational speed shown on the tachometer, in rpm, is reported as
800 rpm
